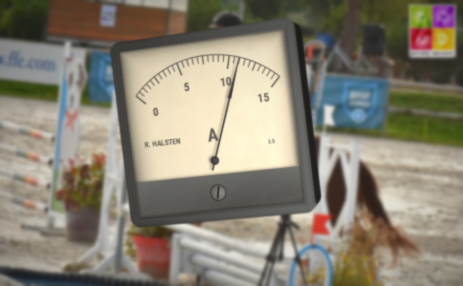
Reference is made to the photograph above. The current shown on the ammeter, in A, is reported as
11 A
